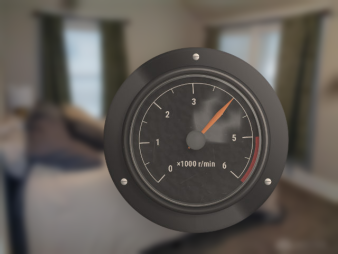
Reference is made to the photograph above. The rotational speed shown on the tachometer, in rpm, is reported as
4000 rpm
